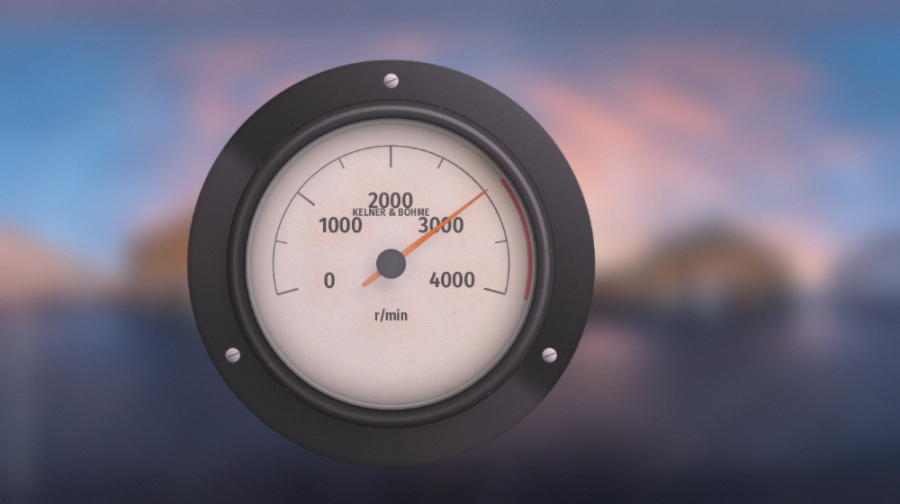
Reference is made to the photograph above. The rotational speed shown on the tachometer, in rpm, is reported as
3000 rpm
